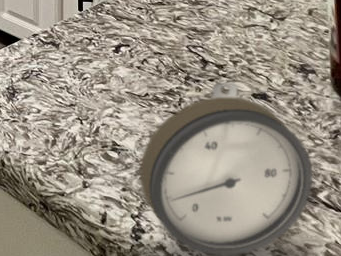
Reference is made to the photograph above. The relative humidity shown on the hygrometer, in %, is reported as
10 %
